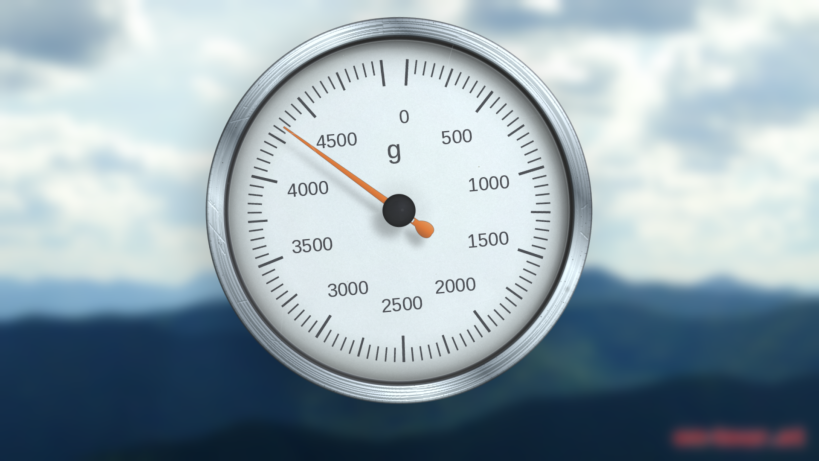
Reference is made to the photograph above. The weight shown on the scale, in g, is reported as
4325 g
